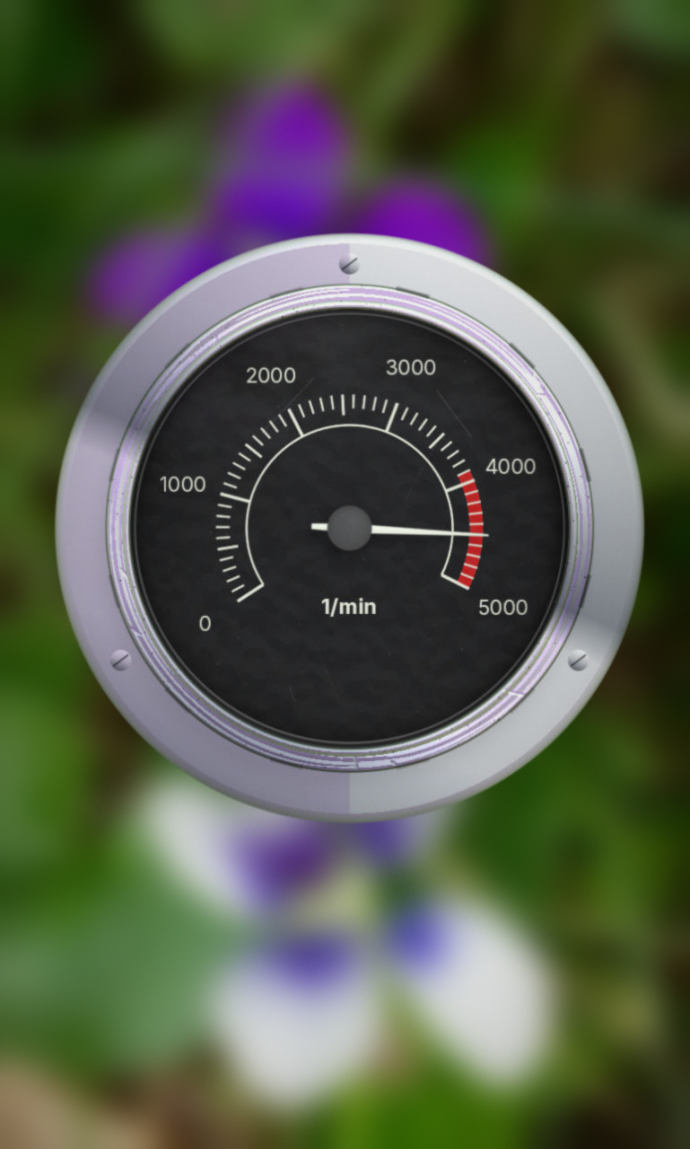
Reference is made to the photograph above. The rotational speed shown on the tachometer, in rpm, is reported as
4500 rpm
